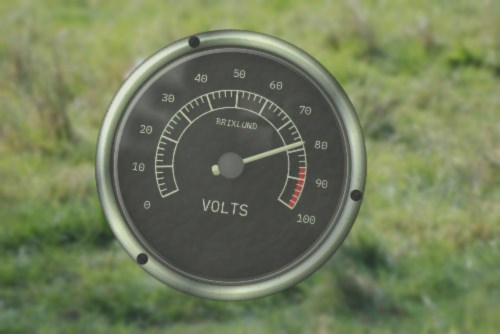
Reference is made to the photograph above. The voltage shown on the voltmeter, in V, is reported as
78 V
